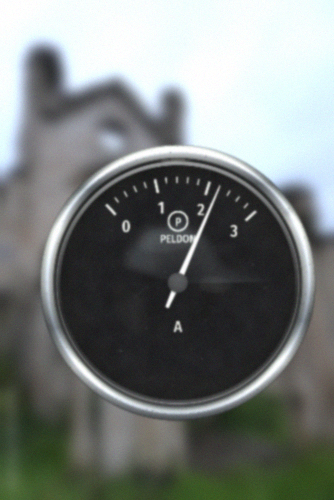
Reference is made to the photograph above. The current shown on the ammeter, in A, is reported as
2.2 A
